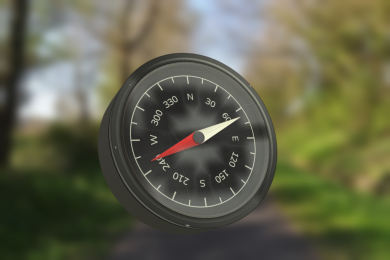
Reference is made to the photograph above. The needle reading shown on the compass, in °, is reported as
247.5 °
